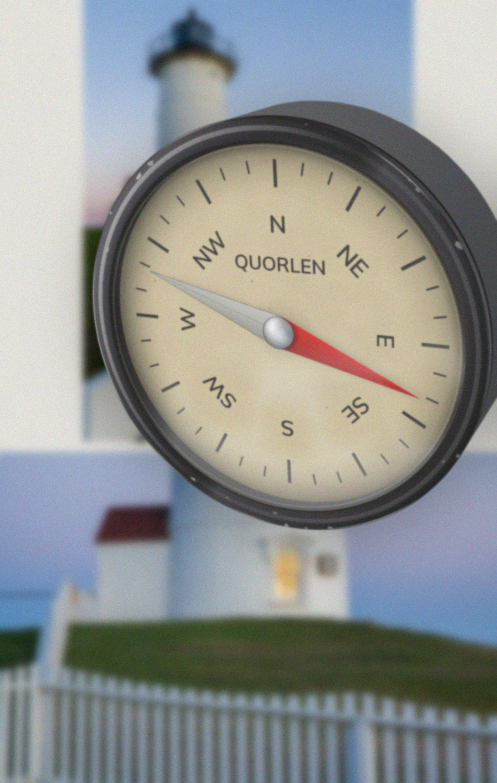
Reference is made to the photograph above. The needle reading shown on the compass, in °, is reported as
110 °
